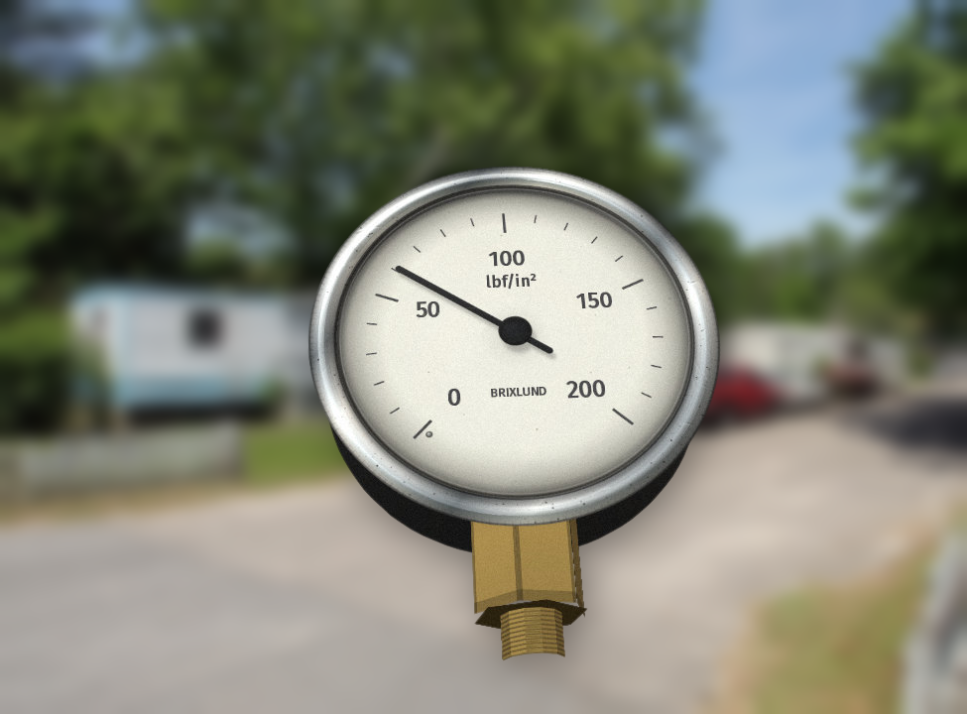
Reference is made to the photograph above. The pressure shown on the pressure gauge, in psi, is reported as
60 psi
